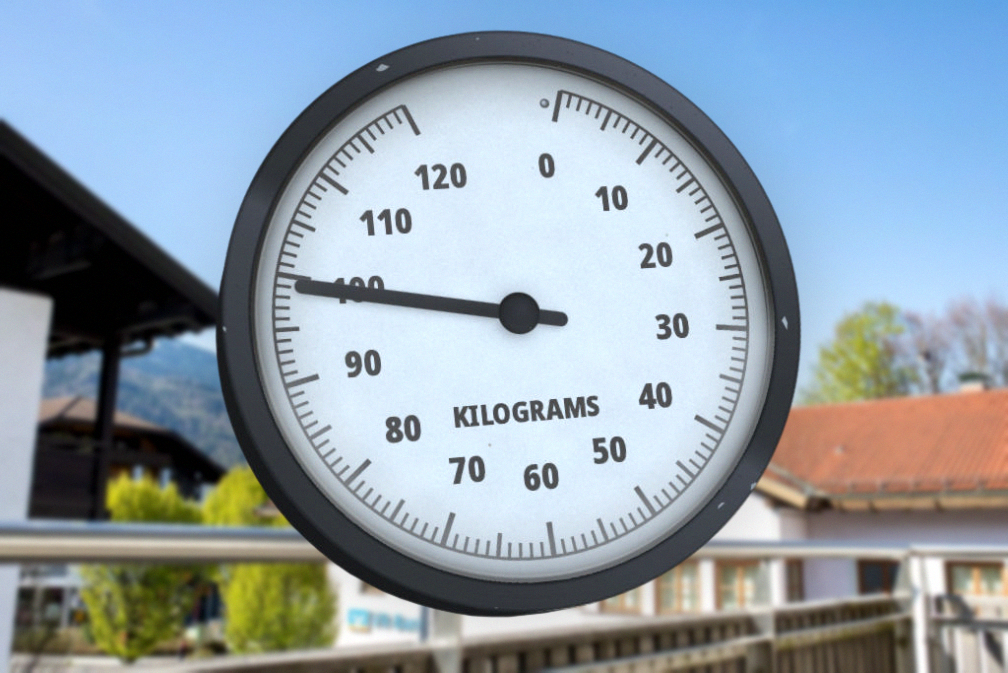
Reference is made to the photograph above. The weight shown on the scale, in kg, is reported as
99 kg
